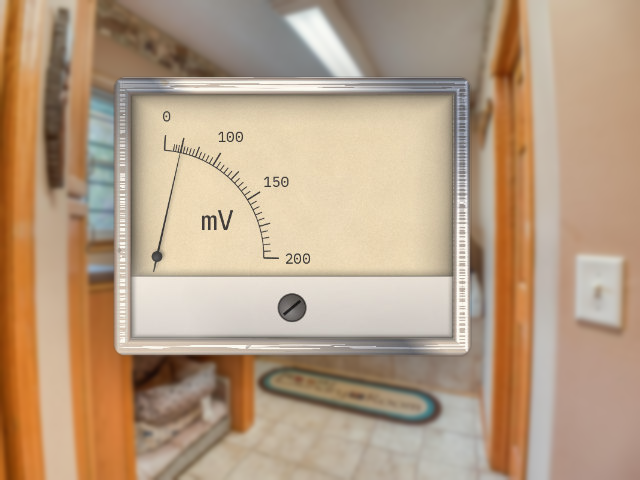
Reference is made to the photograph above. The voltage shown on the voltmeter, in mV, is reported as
50 mV
